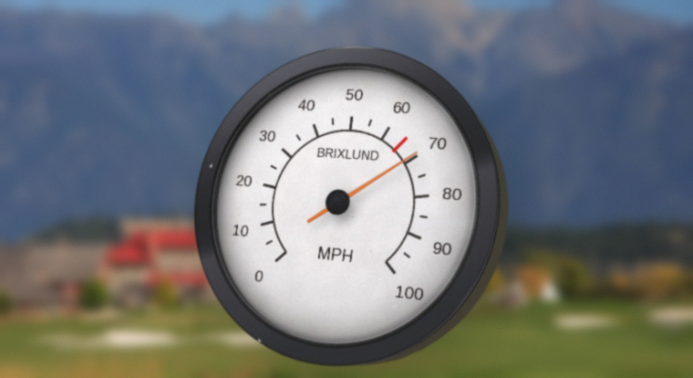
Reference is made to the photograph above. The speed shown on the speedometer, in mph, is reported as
70 mph
